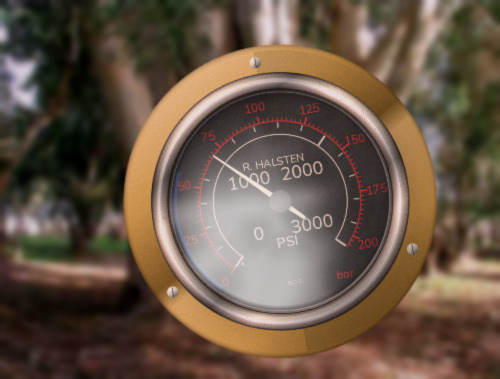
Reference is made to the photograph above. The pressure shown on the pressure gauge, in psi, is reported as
1000 psi
